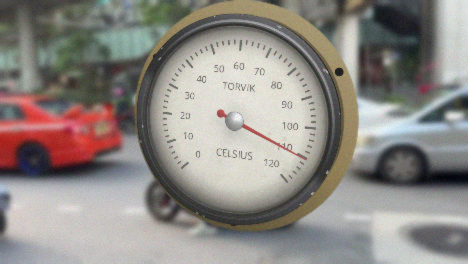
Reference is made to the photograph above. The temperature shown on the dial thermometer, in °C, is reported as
110 °C
